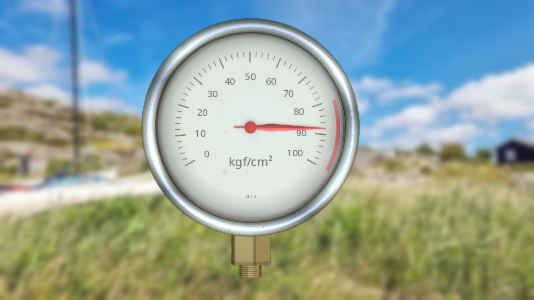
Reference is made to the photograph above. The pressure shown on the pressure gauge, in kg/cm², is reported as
88 kg/cm²
